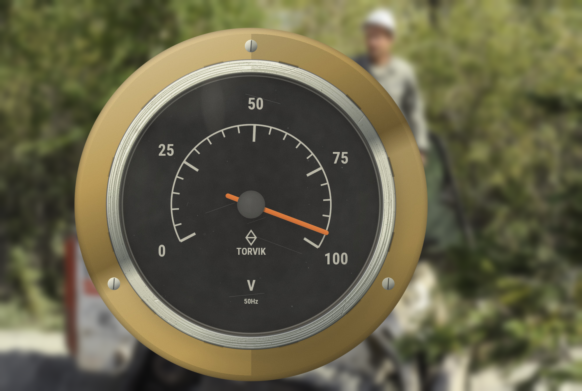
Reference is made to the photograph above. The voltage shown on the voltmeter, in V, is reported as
95 V
